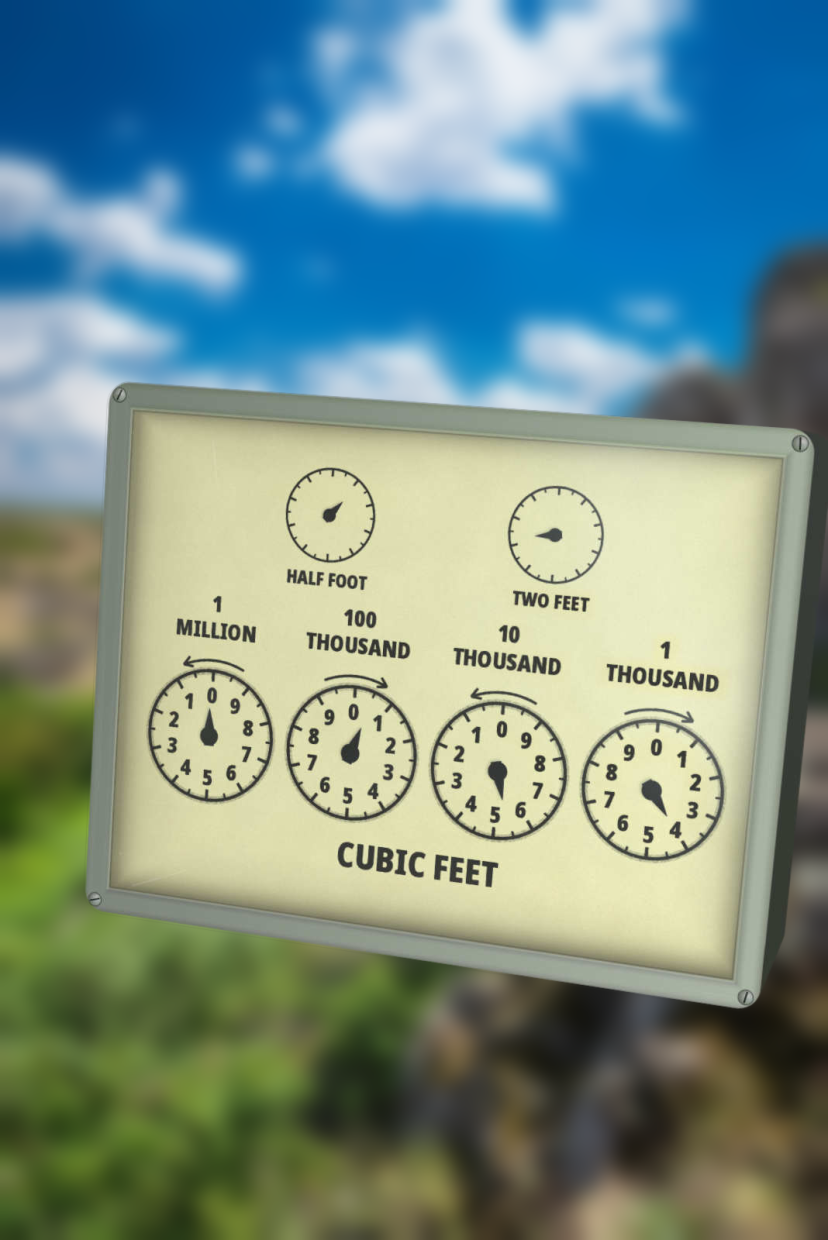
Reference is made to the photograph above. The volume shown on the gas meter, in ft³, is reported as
5400 ft³
